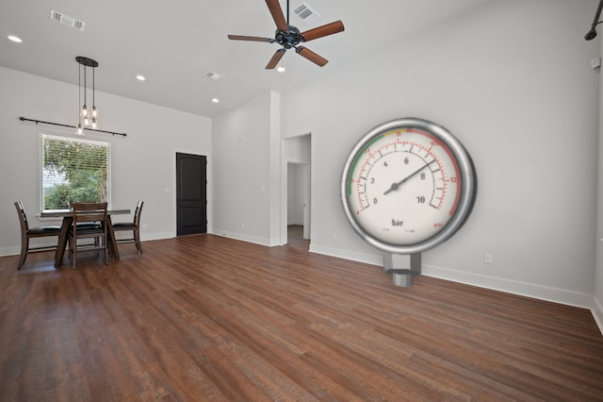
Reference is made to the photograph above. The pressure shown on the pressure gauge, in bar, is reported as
7.5 bar
